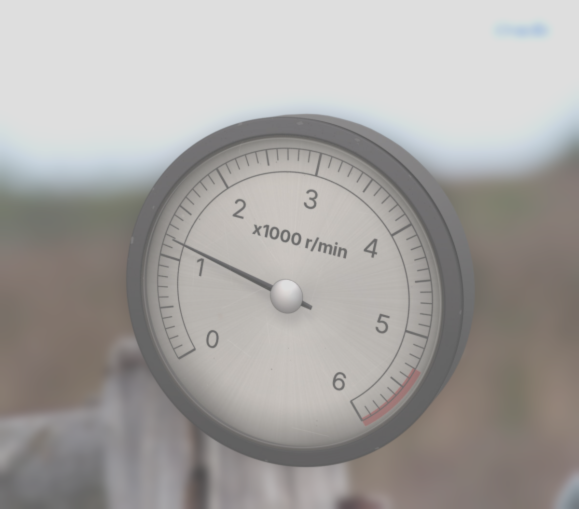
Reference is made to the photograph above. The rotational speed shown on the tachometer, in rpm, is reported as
1200 rpm
